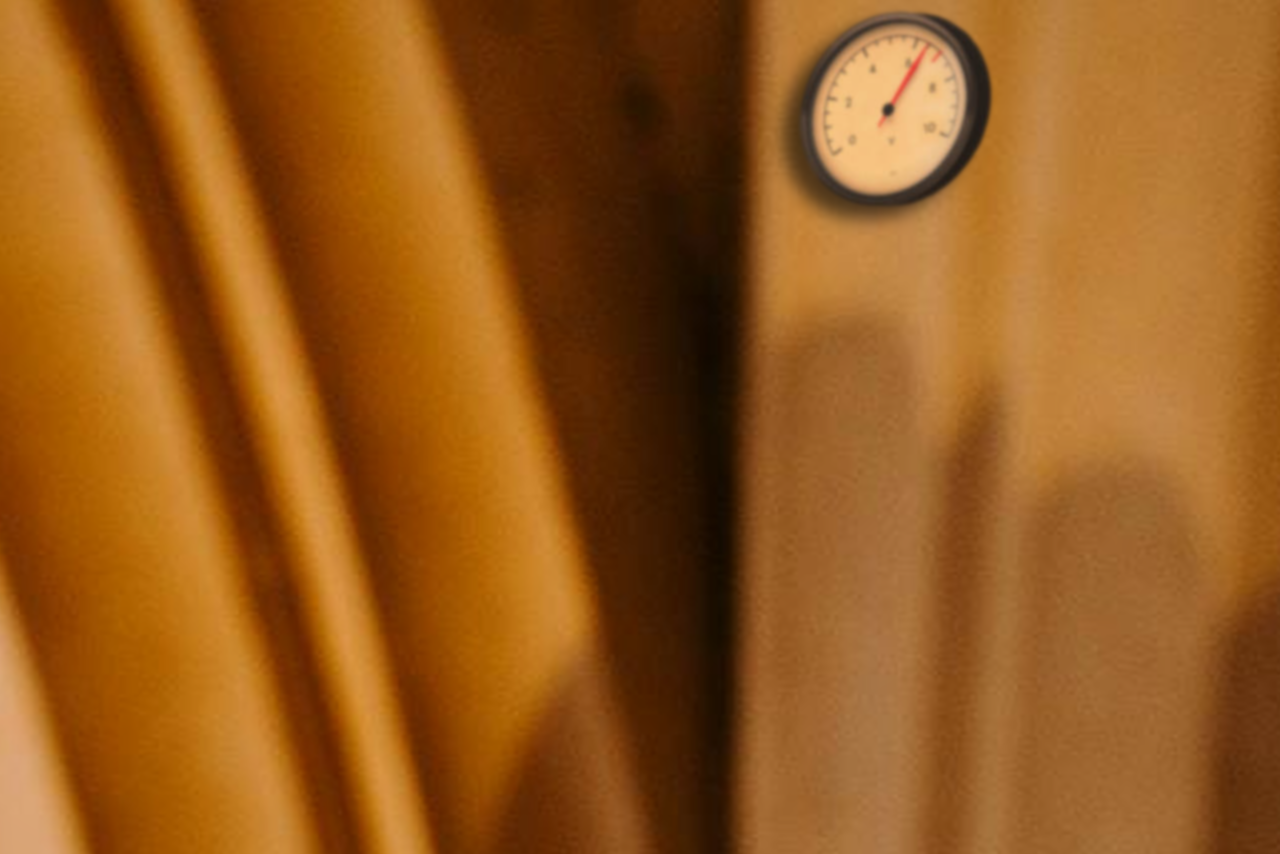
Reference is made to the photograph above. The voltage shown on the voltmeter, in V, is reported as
6.5 V
